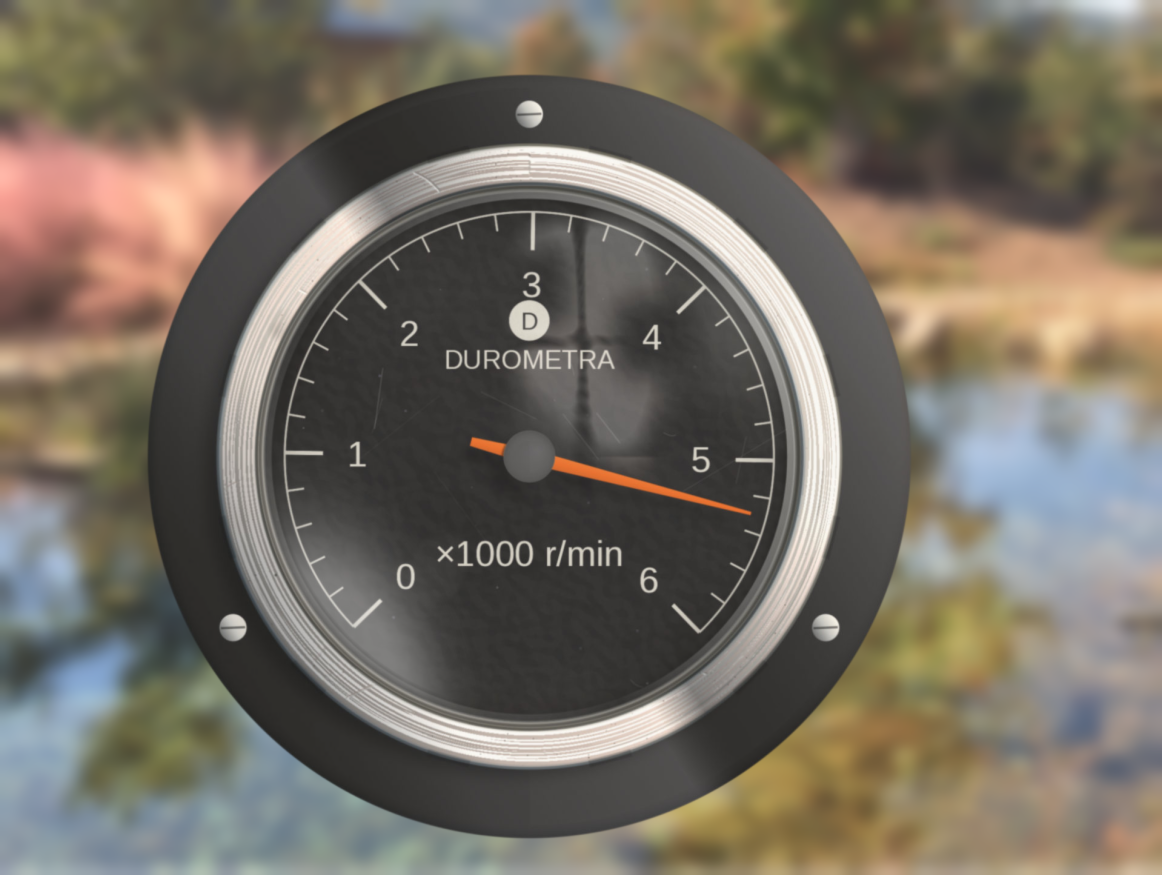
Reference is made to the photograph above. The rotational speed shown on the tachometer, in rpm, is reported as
5300 rpm
